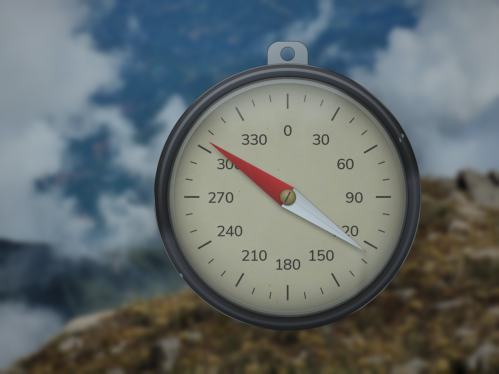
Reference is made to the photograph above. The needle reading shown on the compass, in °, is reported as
305 °
